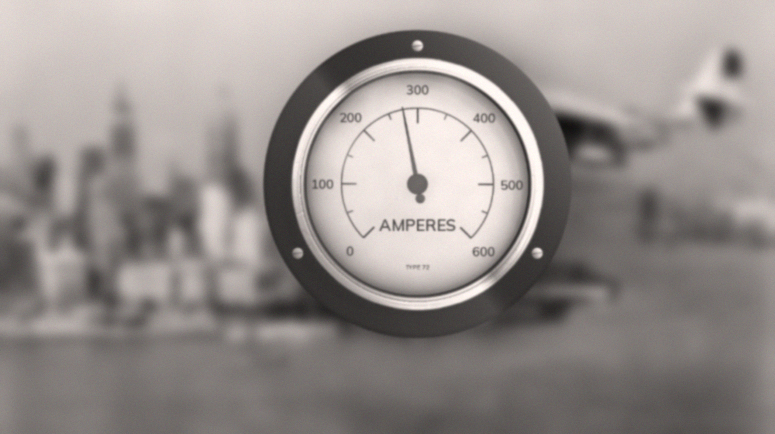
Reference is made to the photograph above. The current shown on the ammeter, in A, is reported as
275 A
